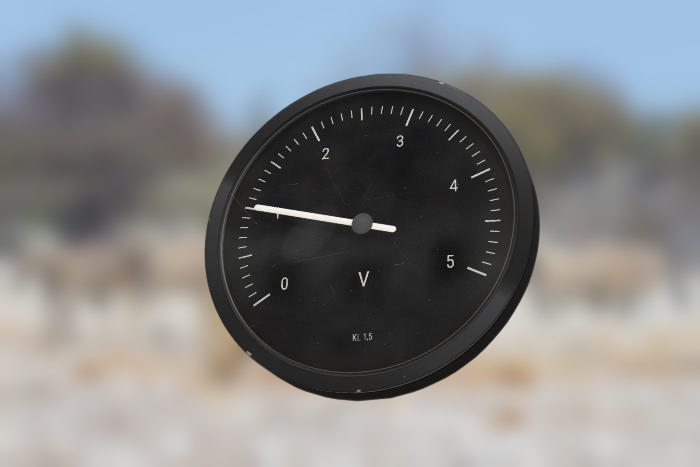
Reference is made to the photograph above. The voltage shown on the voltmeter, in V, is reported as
1 V
